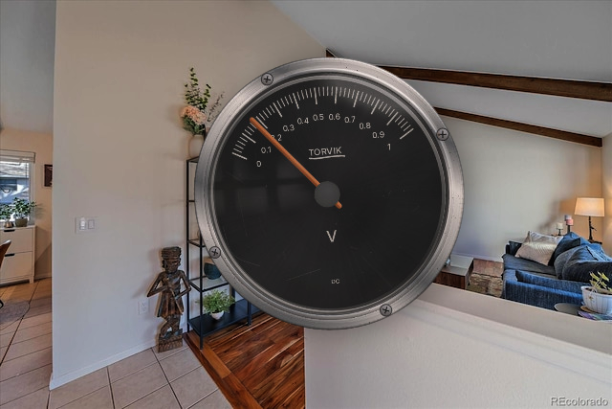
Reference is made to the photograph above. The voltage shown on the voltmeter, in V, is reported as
0.18 V
